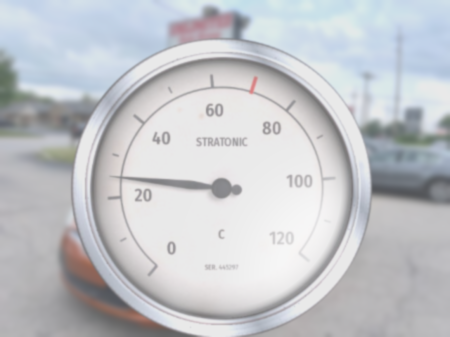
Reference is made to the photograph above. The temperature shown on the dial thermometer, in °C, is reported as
25 °C
